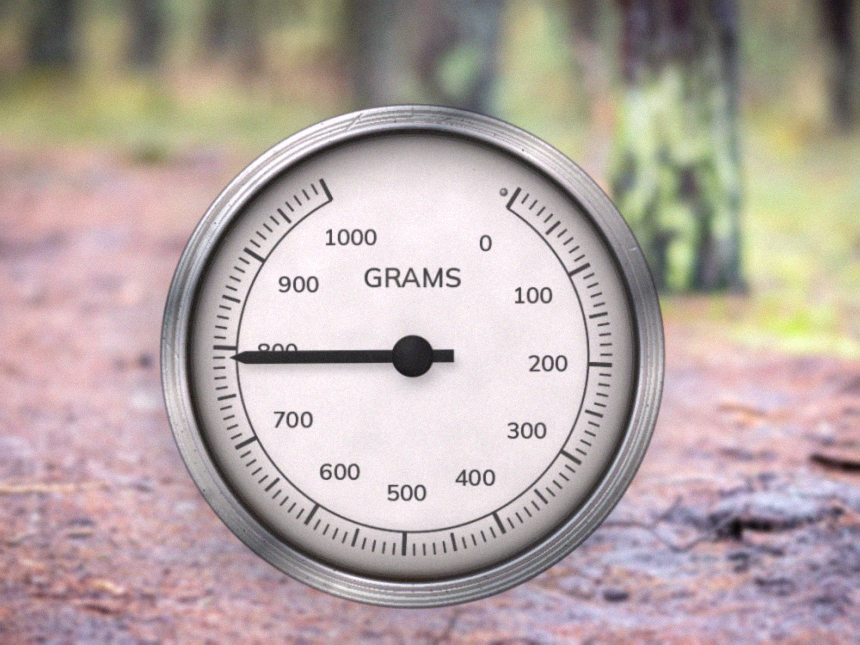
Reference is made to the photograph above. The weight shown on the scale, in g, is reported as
790 g
